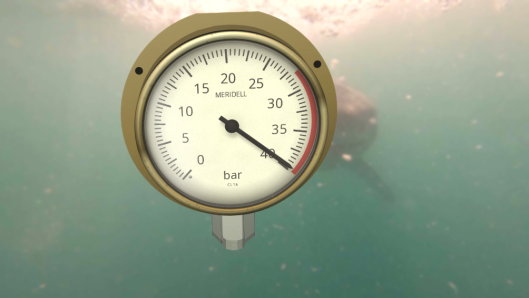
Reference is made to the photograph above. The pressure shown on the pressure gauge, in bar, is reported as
39.5 bar
